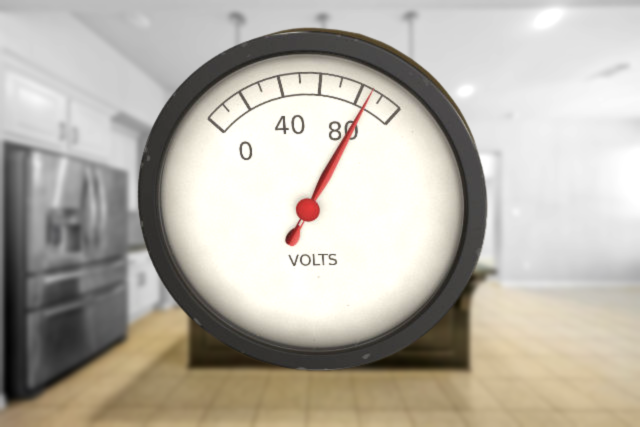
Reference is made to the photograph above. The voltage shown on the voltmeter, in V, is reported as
85 V
